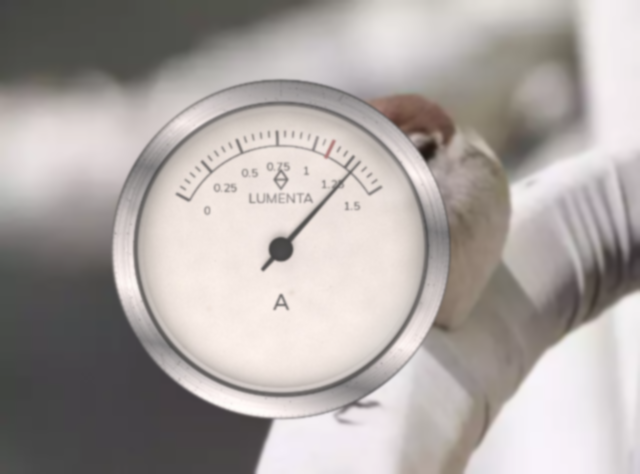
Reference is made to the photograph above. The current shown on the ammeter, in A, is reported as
1.3 A
